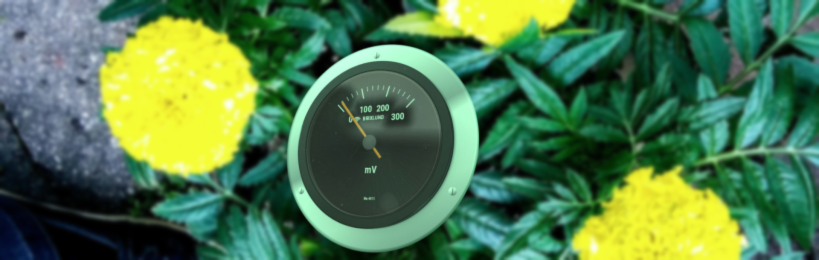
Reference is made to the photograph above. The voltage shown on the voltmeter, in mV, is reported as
20 mV
